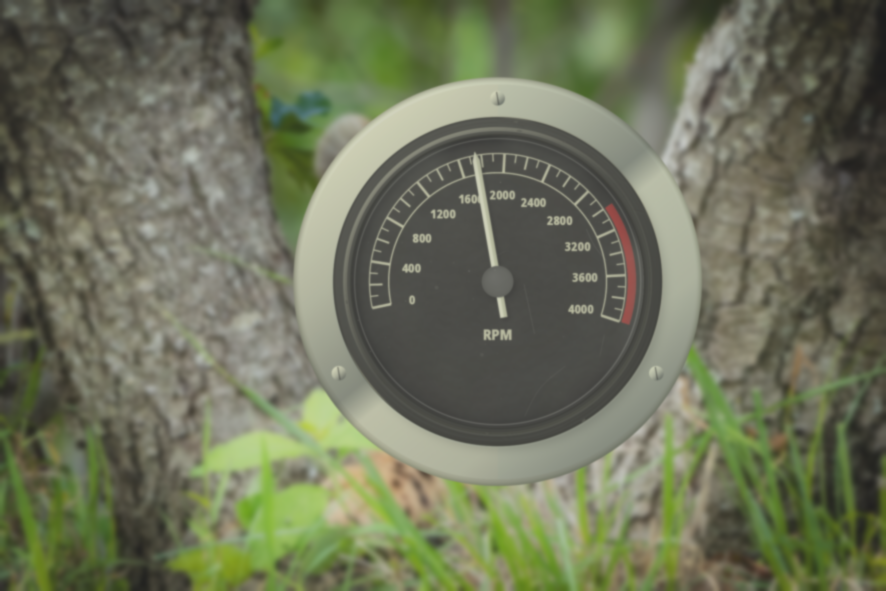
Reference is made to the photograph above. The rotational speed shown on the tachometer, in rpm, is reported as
1750 rpm
